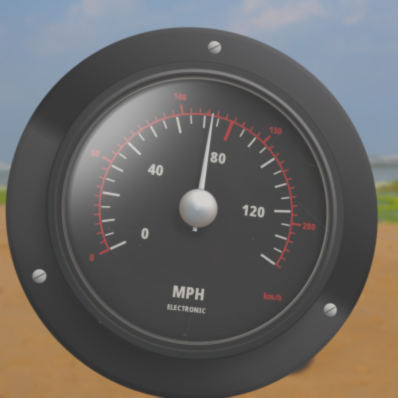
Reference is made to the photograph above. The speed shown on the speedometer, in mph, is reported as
72.5 mph
